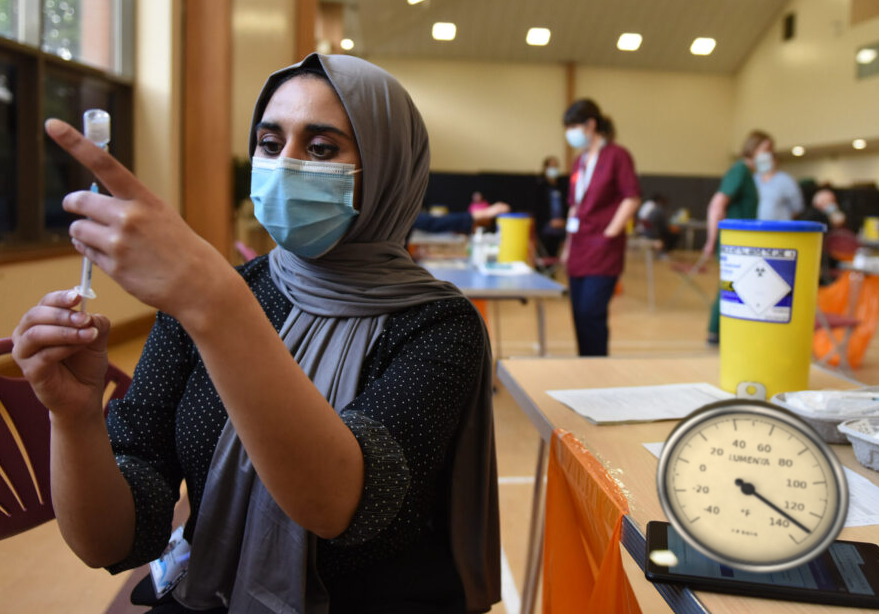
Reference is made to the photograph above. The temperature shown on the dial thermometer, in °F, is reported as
130 °F
